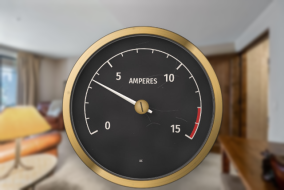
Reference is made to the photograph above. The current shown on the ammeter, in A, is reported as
3.5 A
